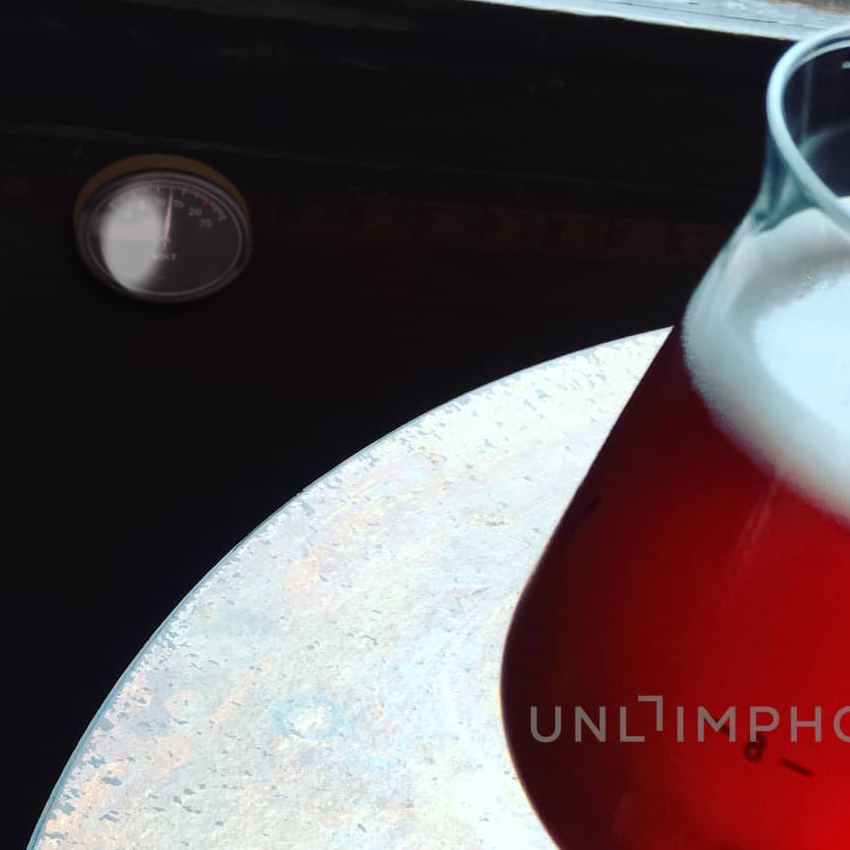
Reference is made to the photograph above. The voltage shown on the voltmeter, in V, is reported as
12.5 V
